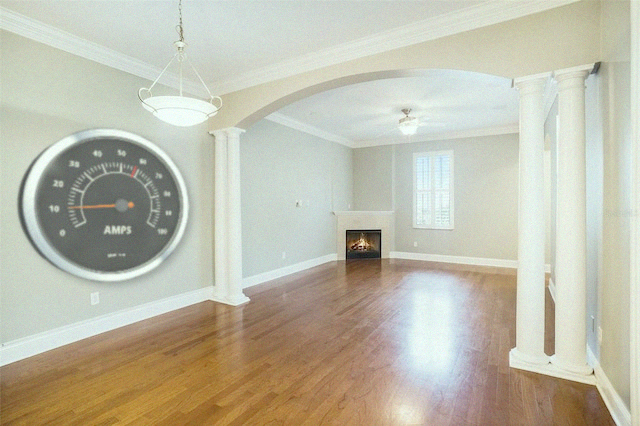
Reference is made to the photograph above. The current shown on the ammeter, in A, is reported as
10 A
